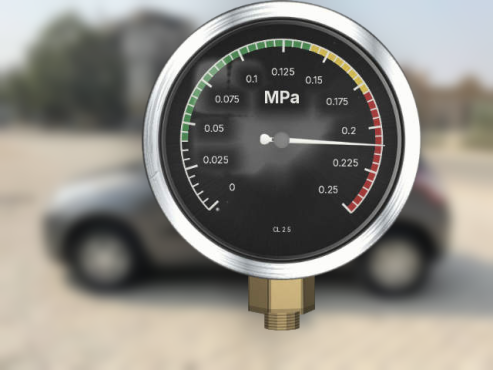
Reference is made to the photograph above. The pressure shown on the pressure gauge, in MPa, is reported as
0.21 MPa
